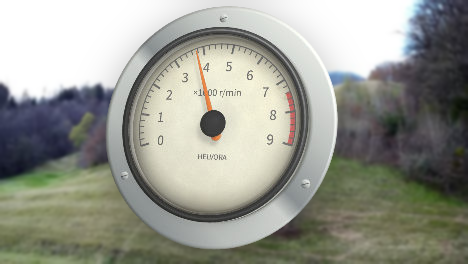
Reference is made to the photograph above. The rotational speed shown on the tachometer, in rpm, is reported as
3800 rpm
